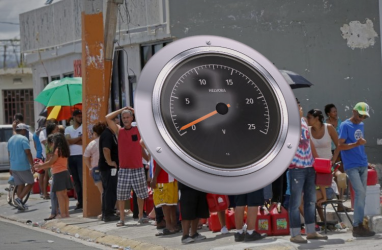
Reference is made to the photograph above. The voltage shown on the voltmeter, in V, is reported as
0.5 V
